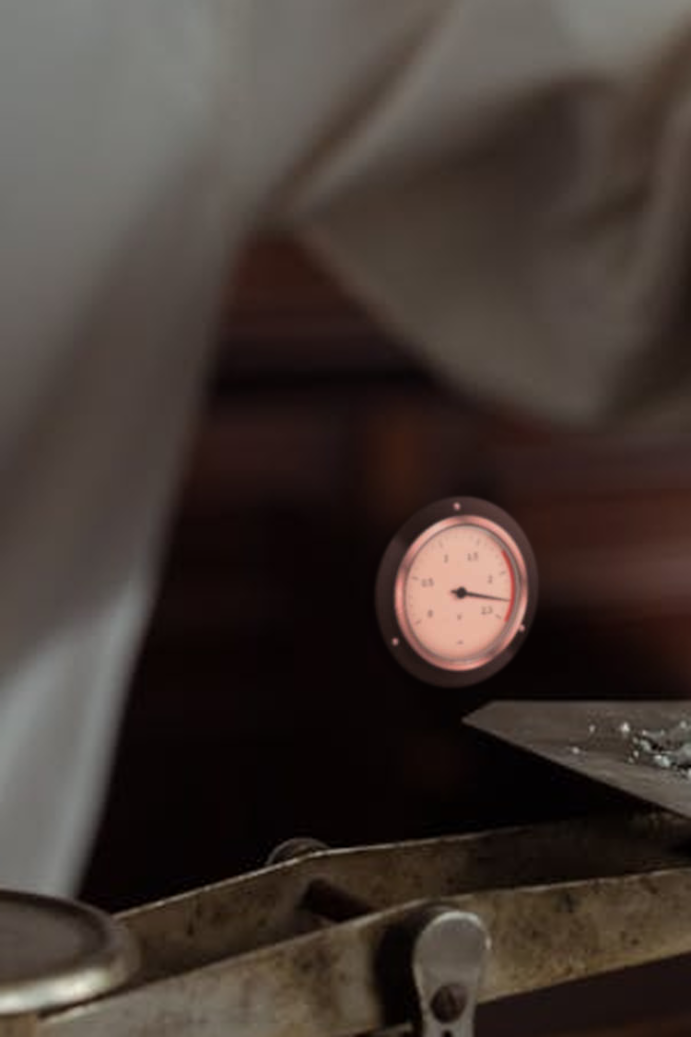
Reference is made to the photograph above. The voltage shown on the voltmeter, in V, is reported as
2.3 V
